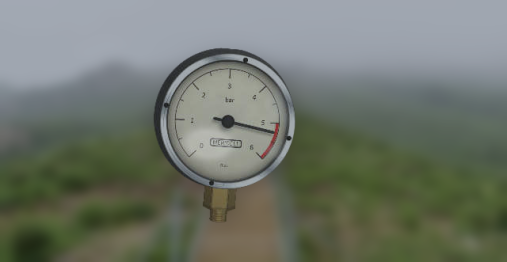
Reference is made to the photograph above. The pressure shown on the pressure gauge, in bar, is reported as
5.25 bar
